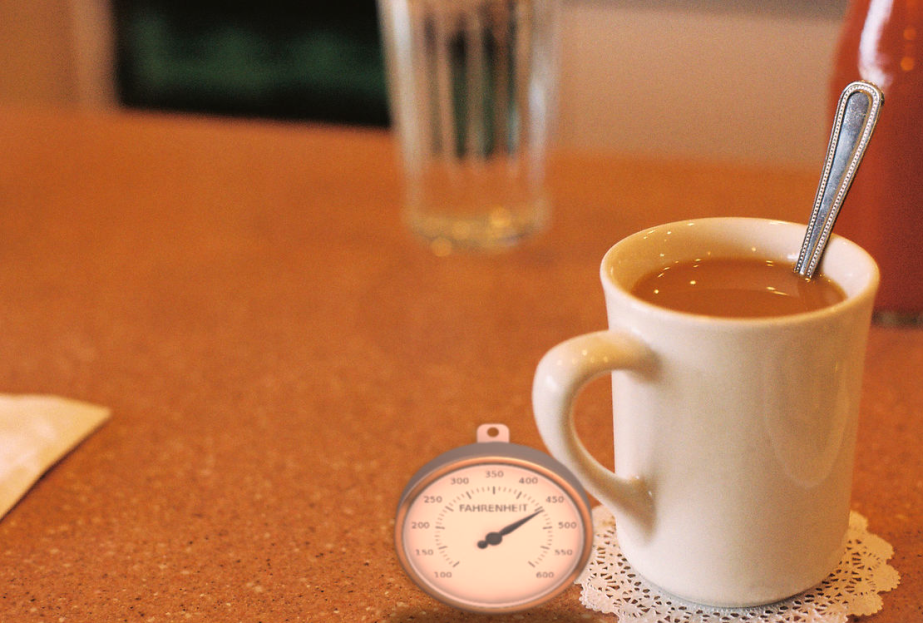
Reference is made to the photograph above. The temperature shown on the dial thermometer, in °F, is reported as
450 °F
